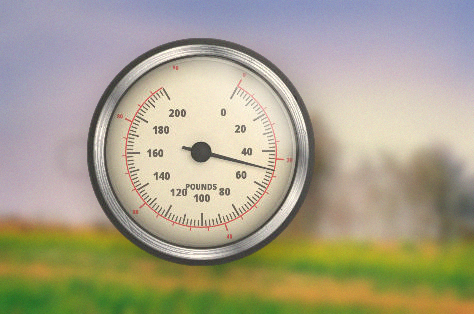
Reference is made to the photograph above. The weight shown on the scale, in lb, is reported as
50 lb
